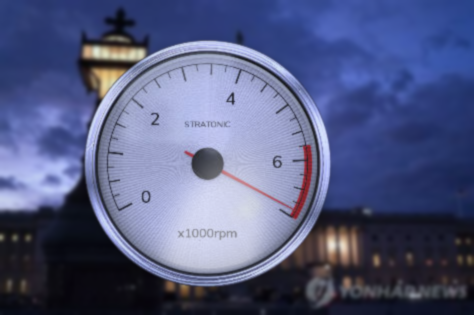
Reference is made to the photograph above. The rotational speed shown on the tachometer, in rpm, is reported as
6875 rpm
